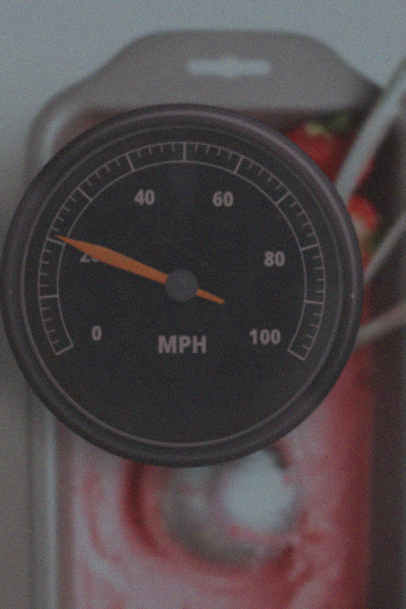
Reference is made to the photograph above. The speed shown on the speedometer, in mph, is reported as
21 mph
